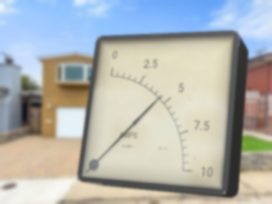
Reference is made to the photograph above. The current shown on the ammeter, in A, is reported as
4.5 A
